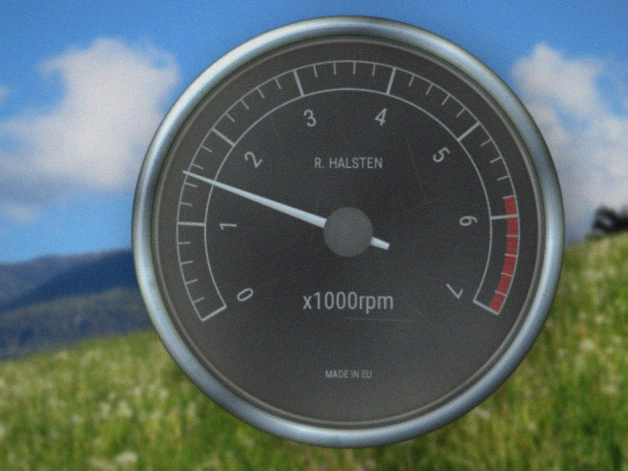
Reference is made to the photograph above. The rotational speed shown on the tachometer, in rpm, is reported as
1500 rpm
